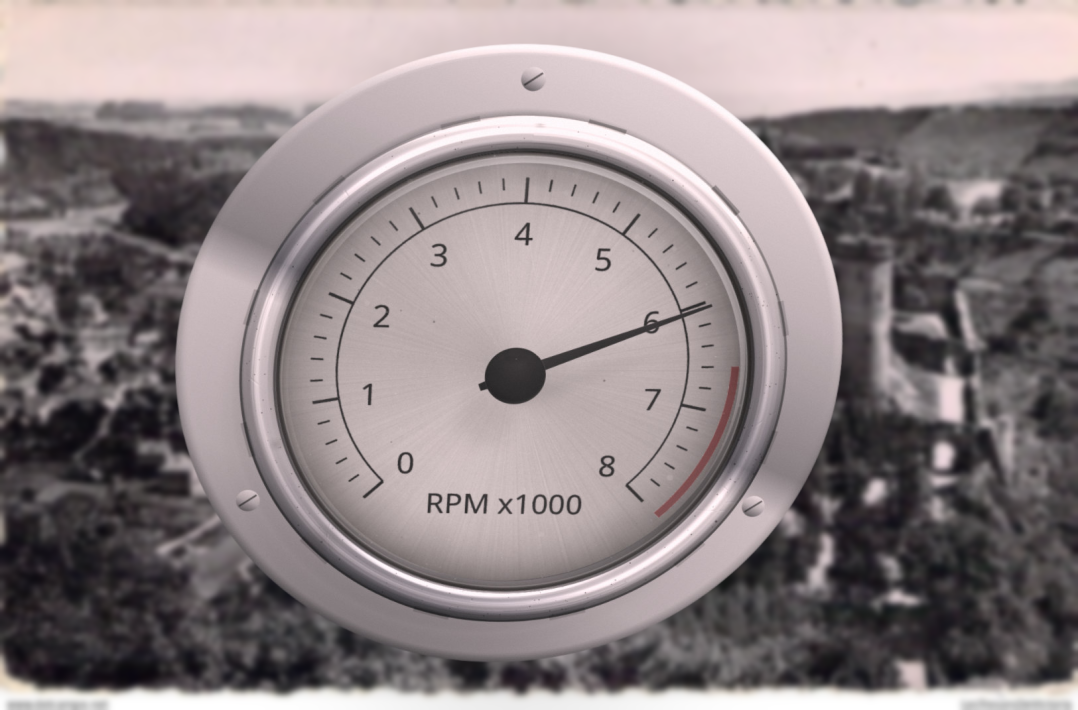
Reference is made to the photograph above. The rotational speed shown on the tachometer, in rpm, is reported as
6000 rpm
